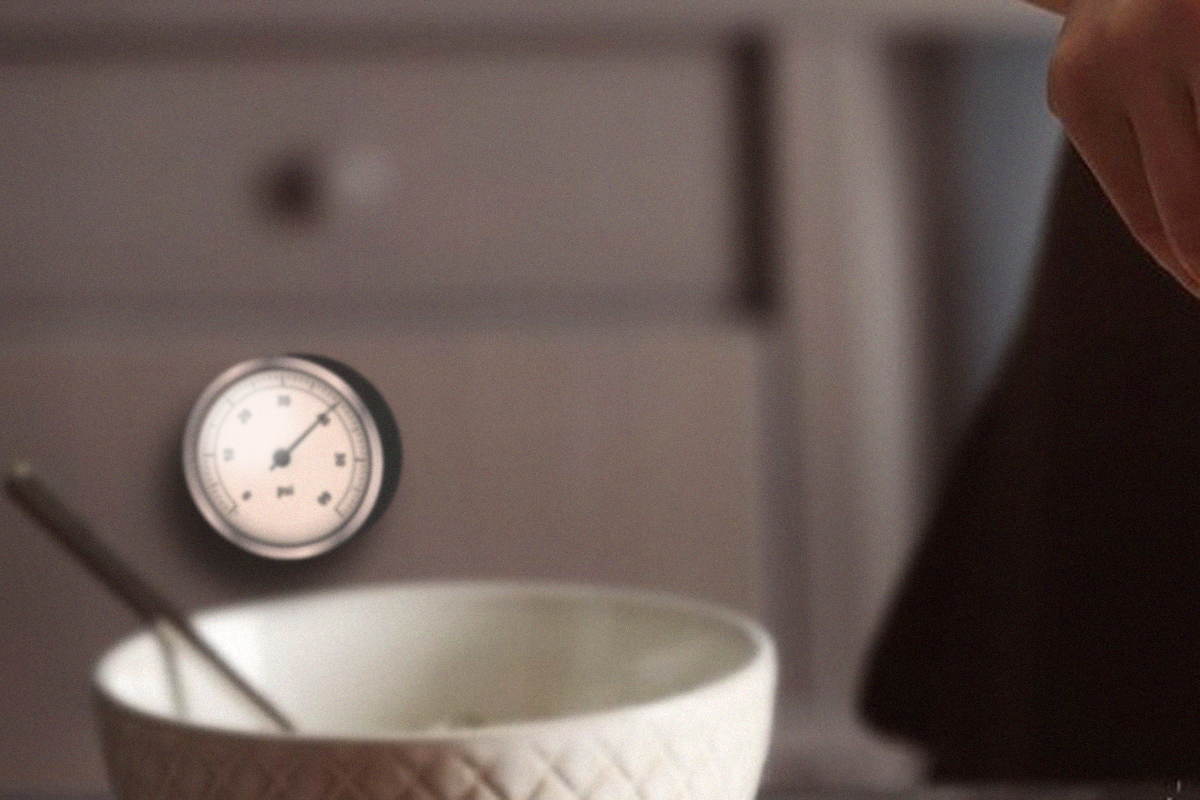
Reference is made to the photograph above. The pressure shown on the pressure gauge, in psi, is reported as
40 psi
